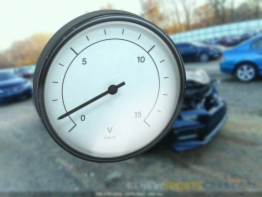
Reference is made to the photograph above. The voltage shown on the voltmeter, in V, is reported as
1 V
